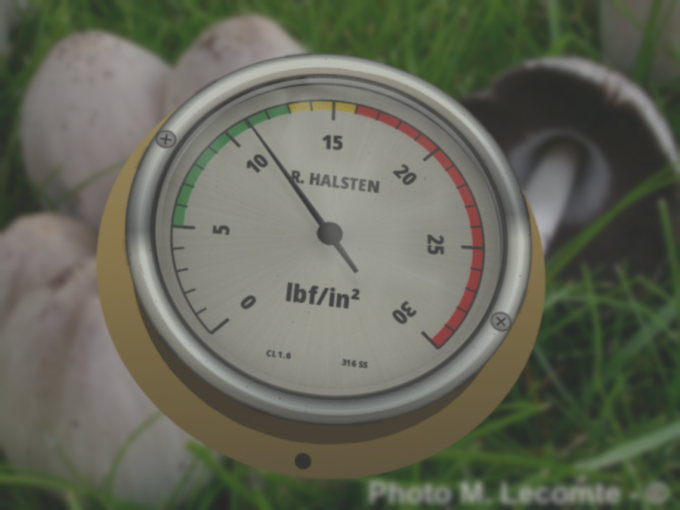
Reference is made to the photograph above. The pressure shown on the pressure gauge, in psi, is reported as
11 psi
